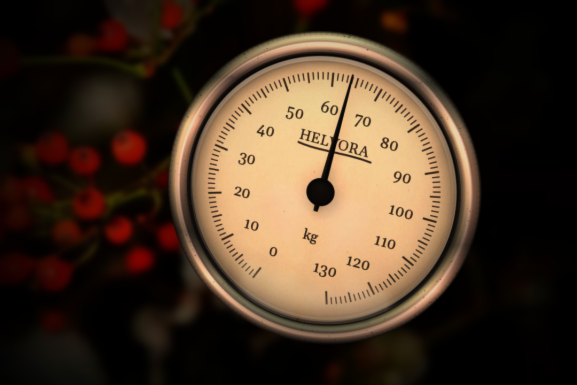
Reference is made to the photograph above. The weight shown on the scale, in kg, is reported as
64 kg
